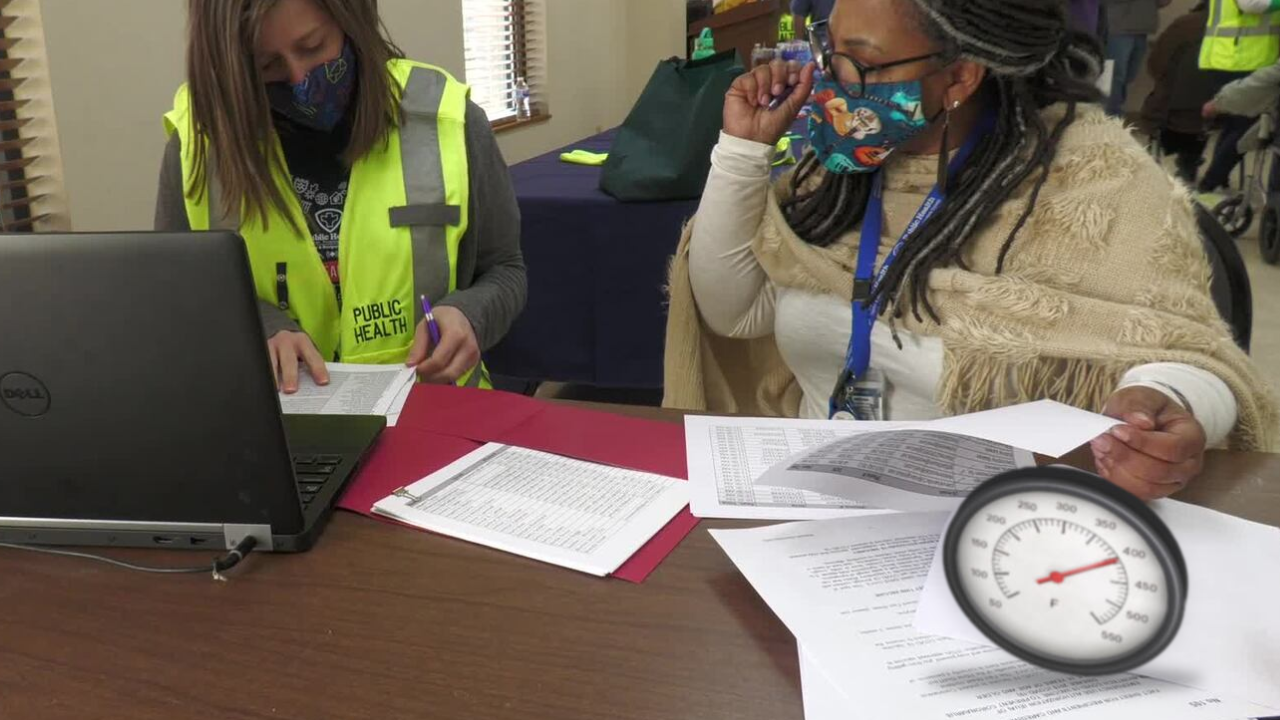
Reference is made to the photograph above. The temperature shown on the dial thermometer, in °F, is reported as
400 °F
